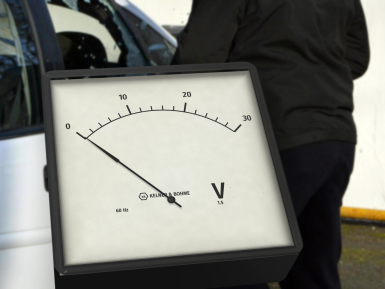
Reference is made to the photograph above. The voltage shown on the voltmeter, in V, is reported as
0 V
